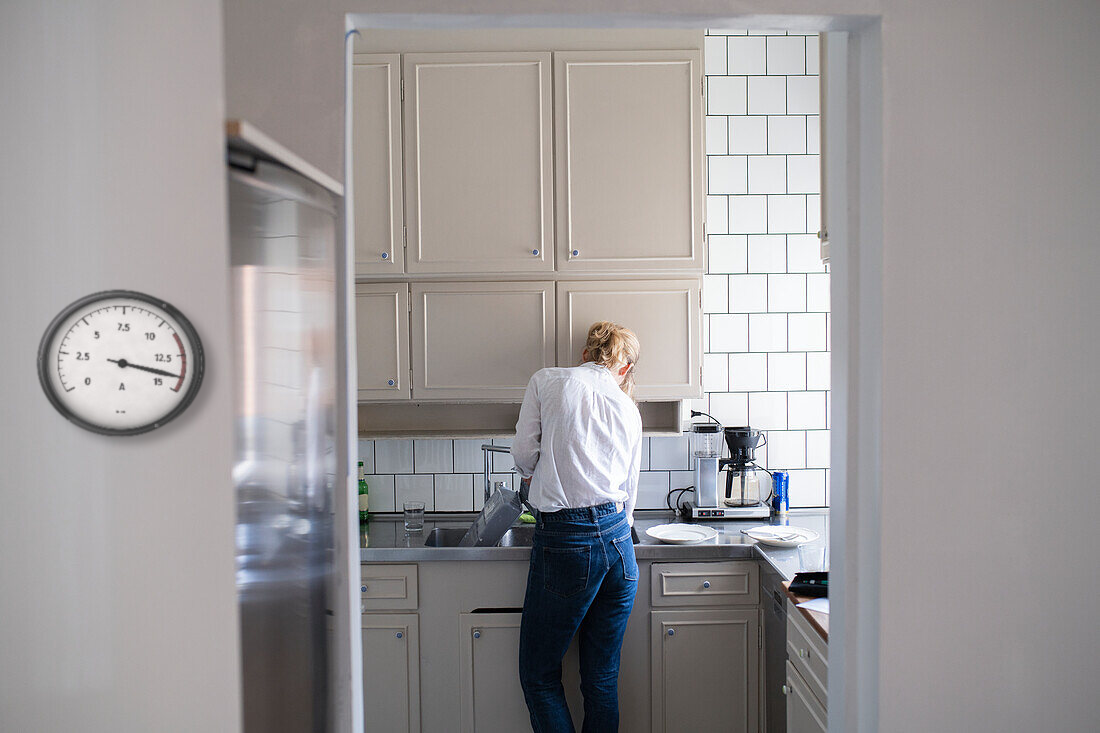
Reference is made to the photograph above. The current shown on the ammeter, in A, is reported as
14 A
